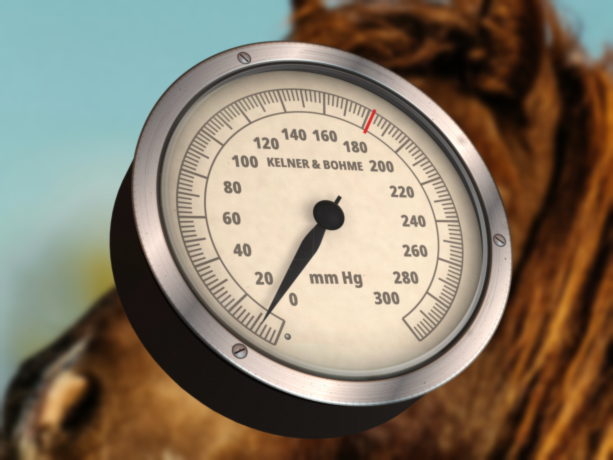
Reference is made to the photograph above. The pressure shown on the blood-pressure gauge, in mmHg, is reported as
8 mmHg
